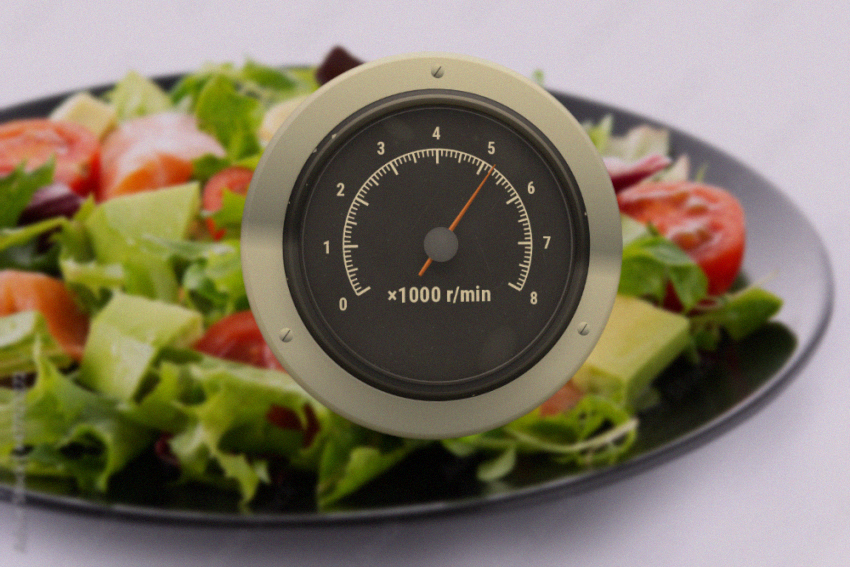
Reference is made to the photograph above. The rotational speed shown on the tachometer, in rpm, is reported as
5200 rpm
